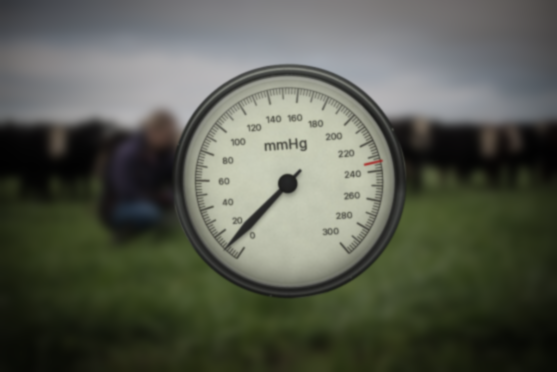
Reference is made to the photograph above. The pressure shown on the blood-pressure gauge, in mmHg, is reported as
10 mmHg
